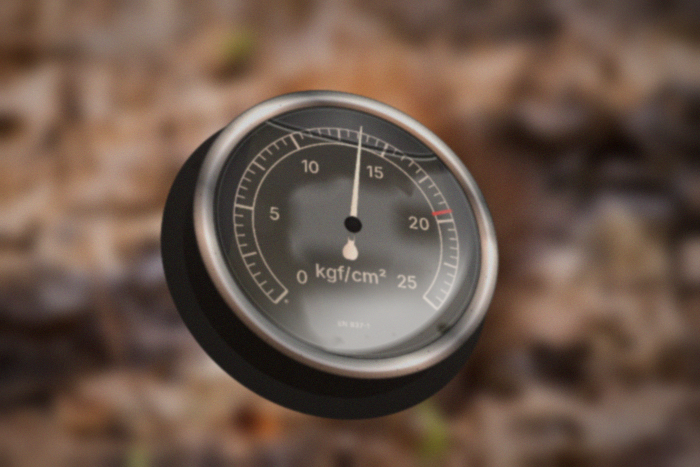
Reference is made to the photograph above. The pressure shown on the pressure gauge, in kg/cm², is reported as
13.5 kg/cm²
